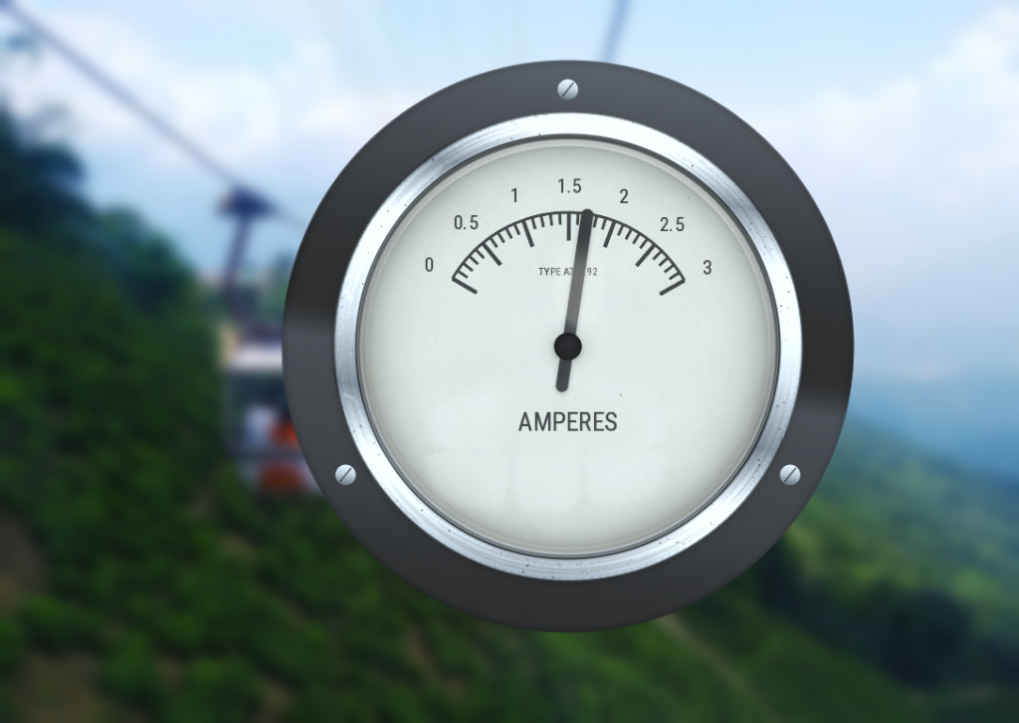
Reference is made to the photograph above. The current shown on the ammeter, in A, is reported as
1.7 A
